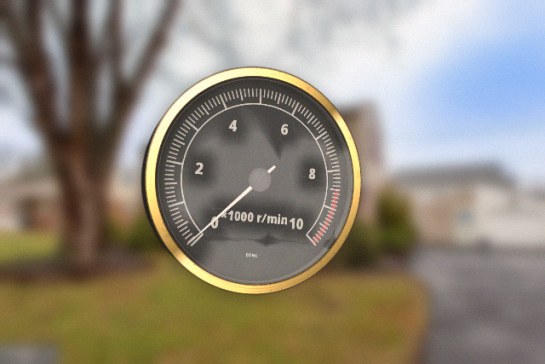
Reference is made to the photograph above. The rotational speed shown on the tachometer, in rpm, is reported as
100 rpm
